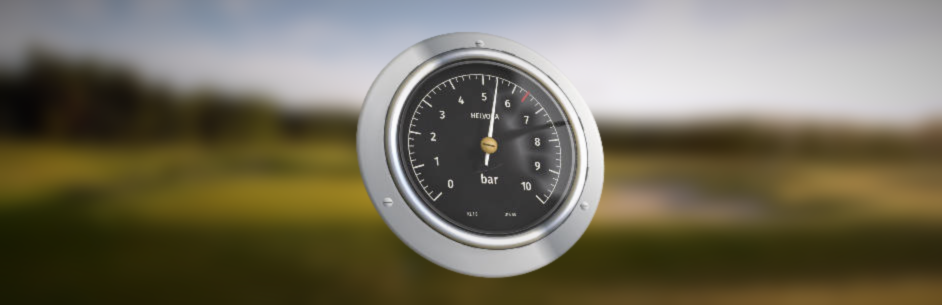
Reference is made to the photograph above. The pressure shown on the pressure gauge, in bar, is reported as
5.4 bar
